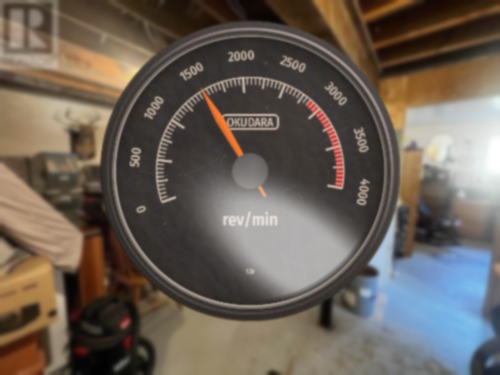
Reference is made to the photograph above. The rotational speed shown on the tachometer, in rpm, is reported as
1500 rpm
